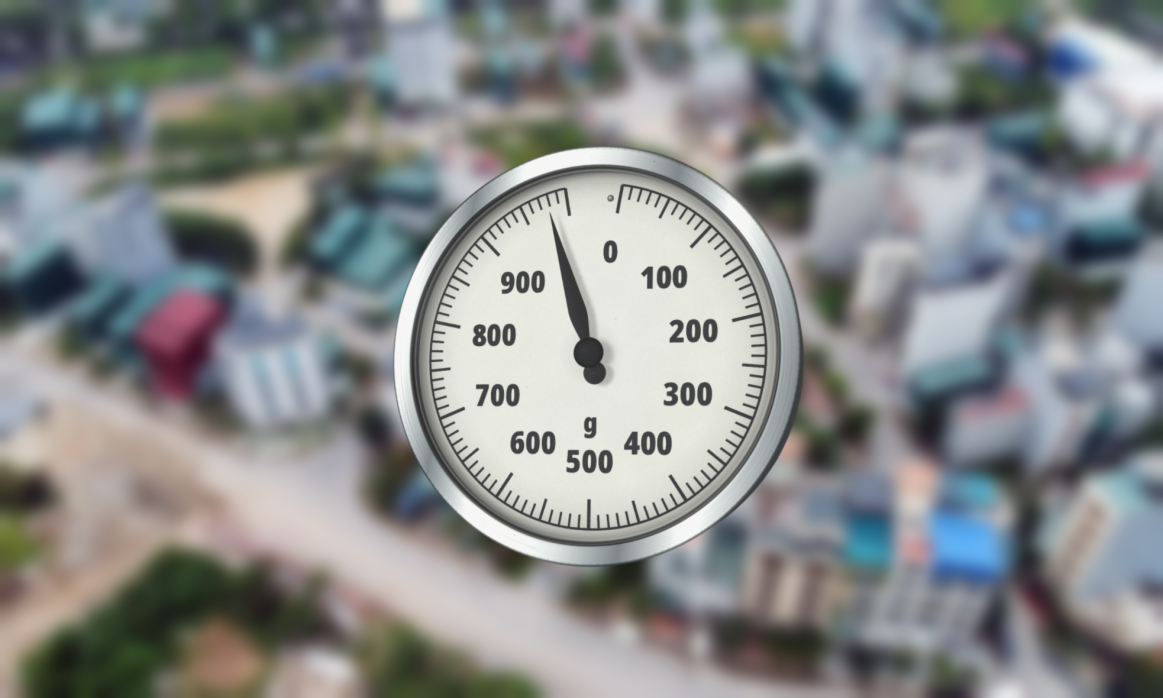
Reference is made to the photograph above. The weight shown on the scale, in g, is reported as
980 g
